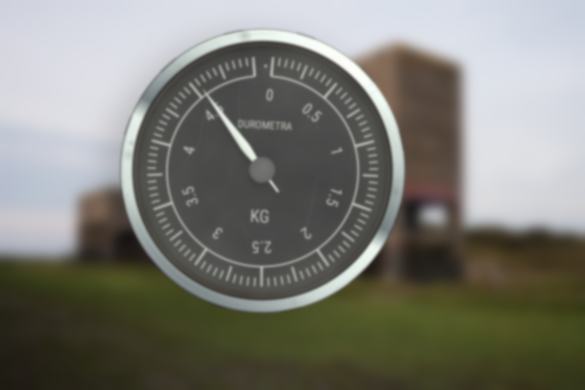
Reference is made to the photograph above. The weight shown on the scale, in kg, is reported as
4.55 kg
